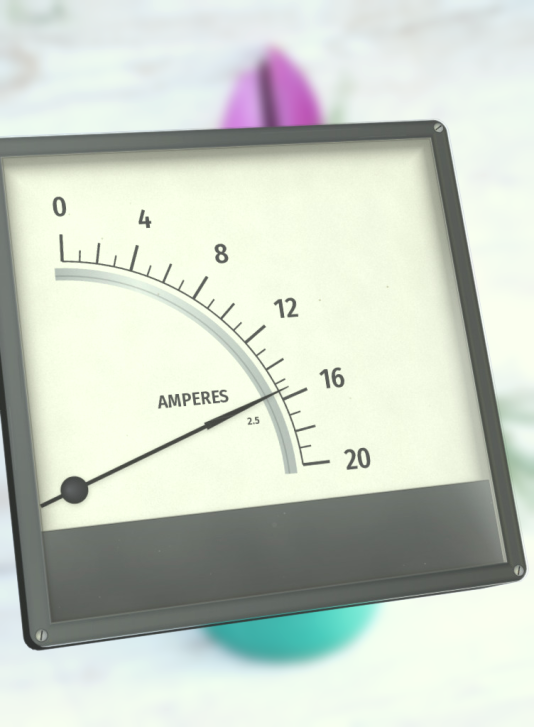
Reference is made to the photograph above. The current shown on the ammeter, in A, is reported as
15.5 A
